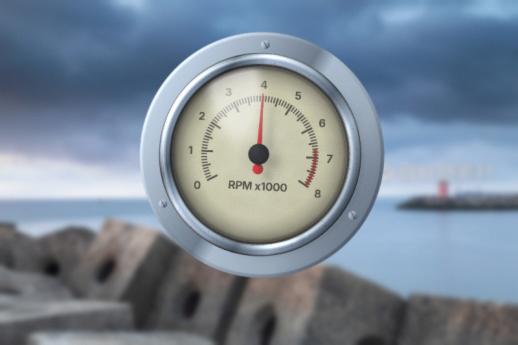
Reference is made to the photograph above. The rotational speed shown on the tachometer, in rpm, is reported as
4000 rpm
